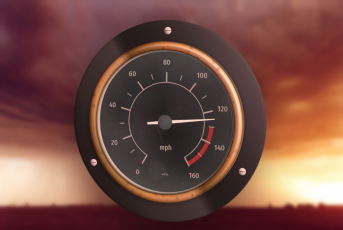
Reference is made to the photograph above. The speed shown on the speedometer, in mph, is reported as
125 mph
